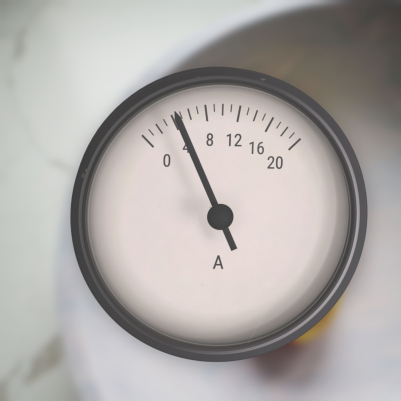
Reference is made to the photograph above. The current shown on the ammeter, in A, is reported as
4.5 A
